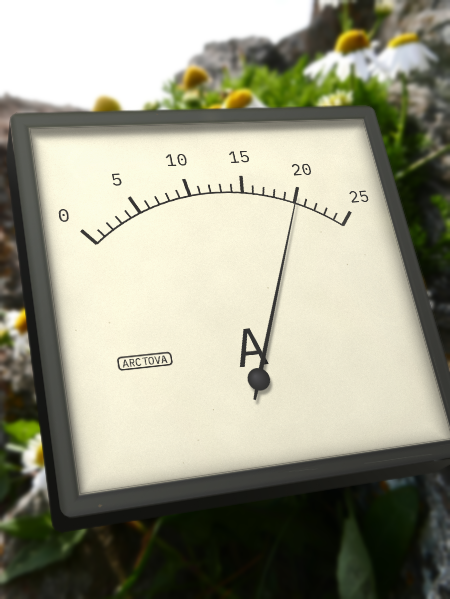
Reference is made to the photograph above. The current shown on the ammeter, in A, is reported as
20 A
